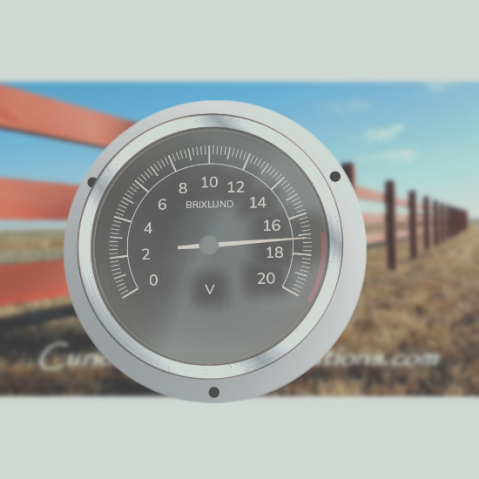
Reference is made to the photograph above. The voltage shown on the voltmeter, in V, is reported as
17.2 V
